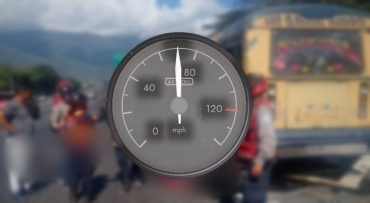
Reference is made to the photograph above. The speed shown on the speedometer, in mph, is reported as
70 mph
